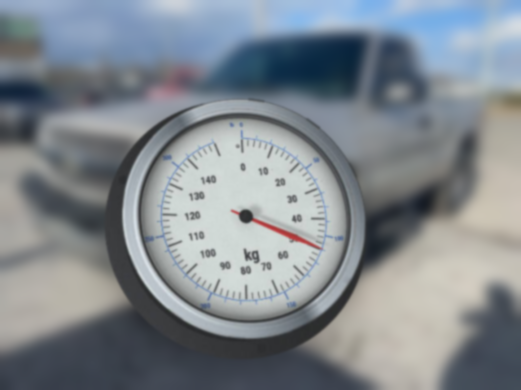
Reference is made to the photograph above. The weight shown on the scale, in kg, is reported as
50 kg
